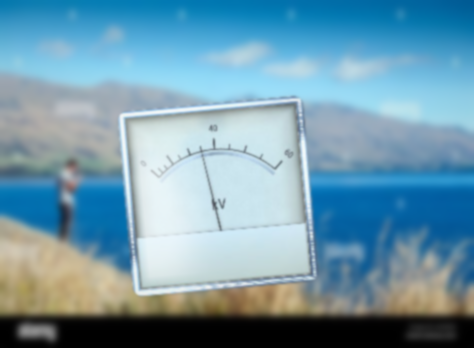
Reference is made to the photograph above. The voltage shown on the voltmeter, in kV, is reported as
35 kV
